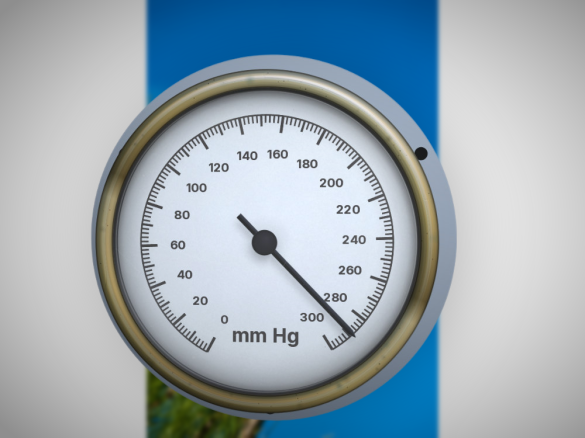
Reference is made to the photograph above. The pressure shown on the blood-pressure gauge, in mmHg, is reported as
288 mmHg
